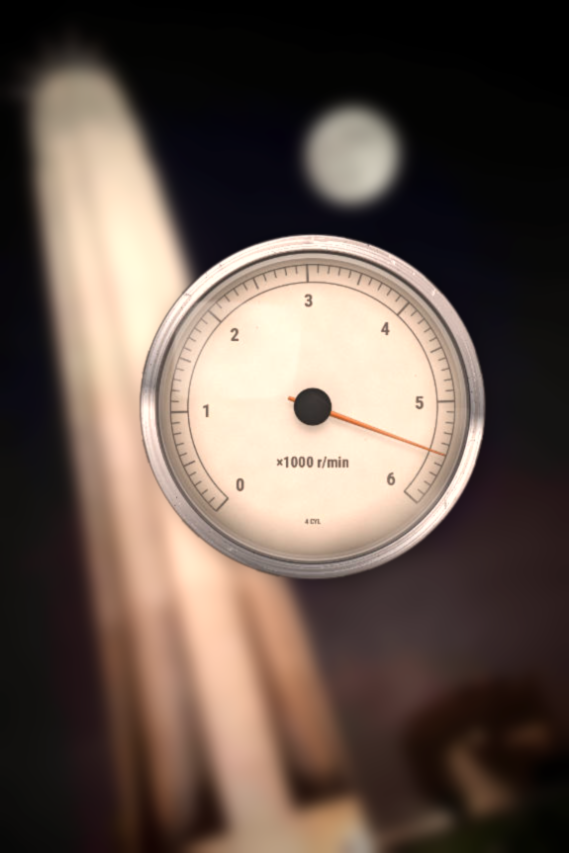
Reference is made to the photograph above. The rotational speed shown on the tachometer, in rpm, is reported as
5500 rpm
